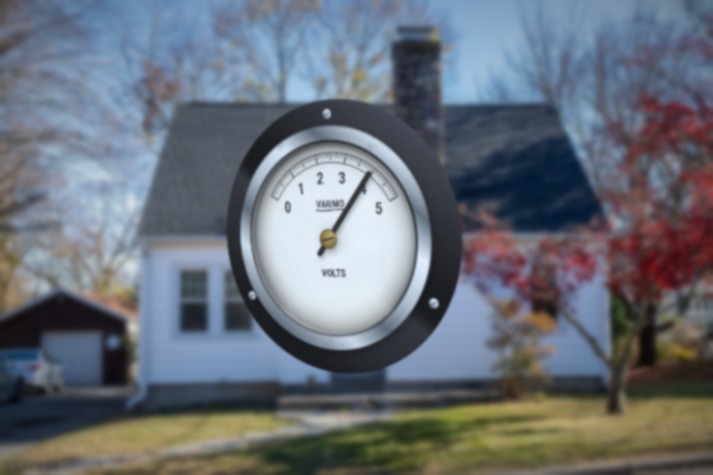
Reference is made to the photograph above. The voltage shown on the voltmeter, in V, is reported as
4 V
